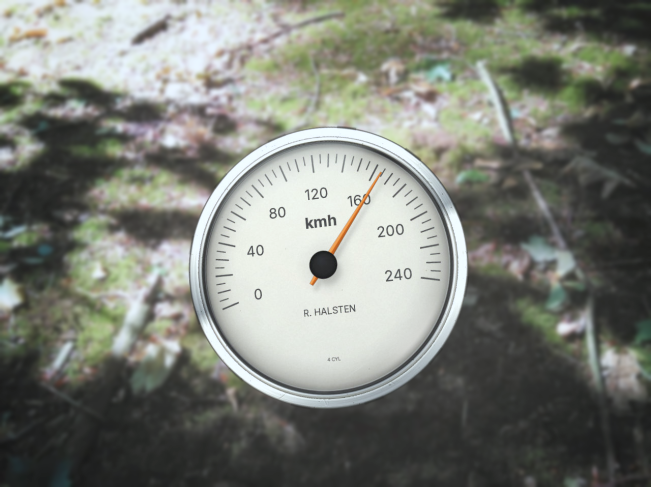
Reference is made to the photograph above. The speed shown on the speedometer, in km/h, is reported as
165 km/h
